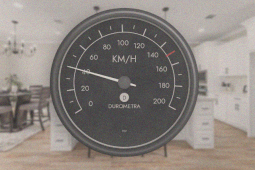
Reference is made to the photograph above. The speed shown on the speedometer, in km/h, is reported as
40 km/h
